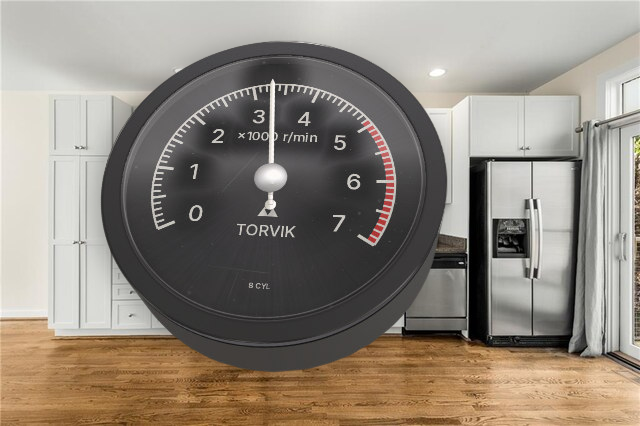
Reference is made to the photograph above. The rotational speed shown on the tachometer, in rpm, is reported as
3300 rpm
